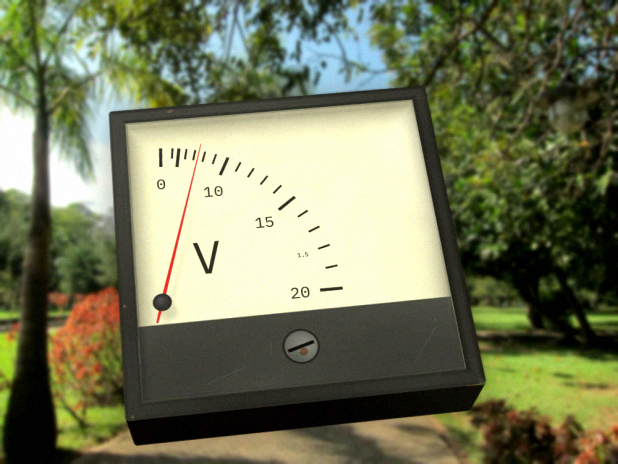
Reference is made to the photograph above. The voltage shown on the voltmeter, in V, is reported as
7.5 V
